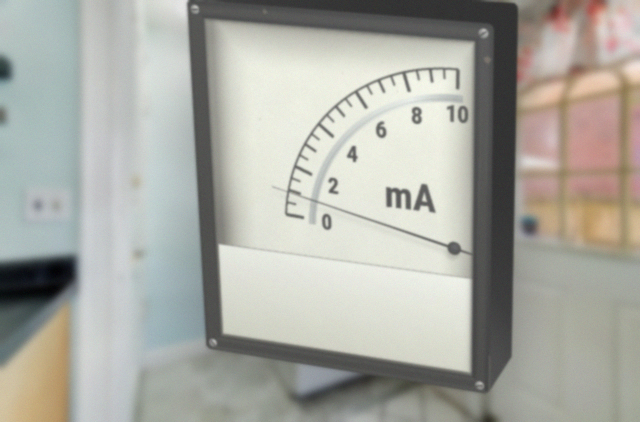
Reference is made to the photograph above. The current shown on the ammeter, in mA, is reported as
1 mA
